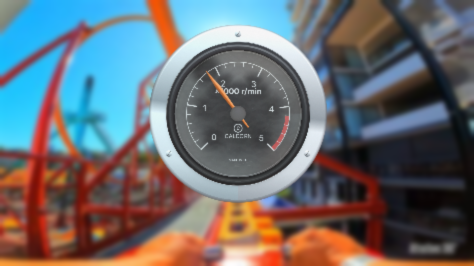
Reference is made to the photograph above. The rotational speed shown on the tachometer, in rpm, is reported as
1800 rpm
